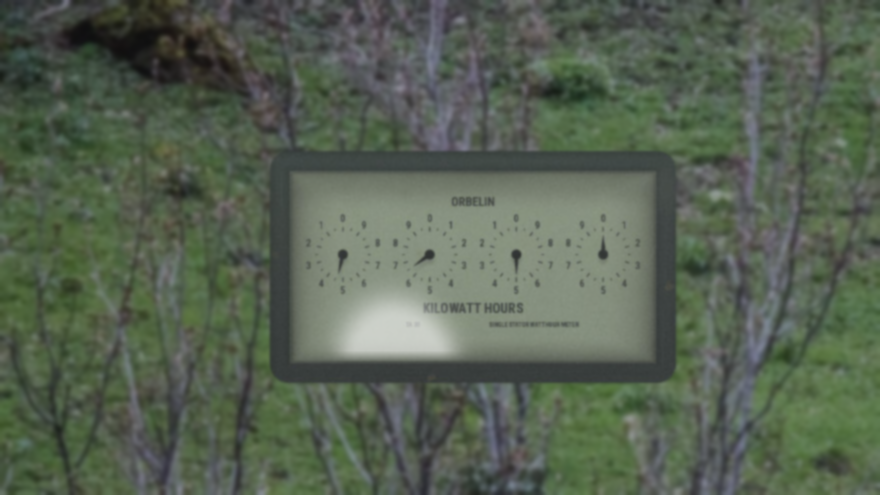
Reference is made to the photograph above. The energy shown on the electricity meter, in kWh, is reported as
4650 kWh
